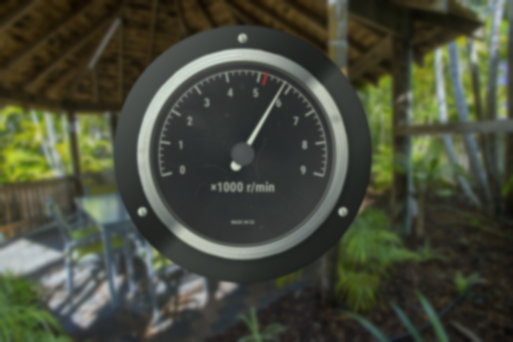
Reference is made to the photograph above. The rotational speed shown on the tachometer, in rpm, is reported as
5800 rpm
